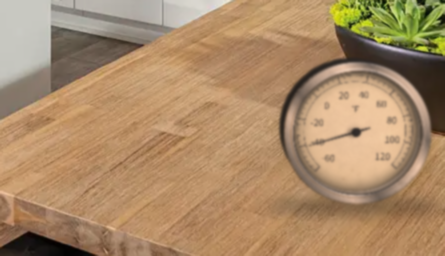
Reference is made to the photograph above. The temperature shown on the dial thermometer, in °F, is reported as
-40 °F
